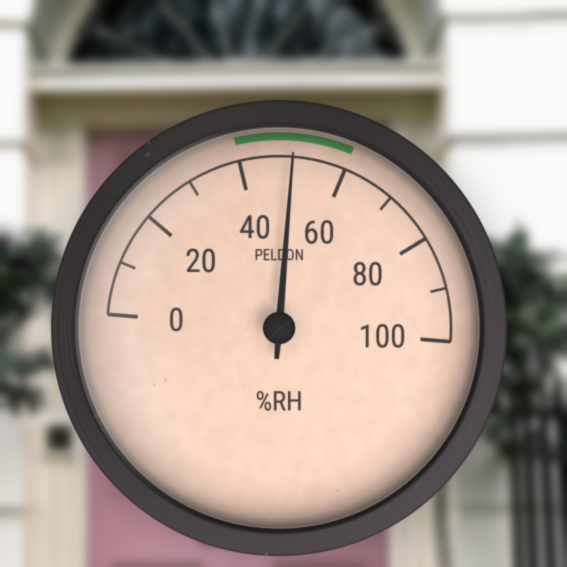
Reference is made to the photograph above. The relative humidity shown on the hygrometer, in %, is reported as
50 %
